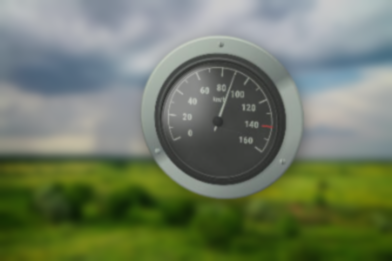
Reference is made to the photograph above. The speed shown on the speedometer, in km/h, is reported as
90 km/h
